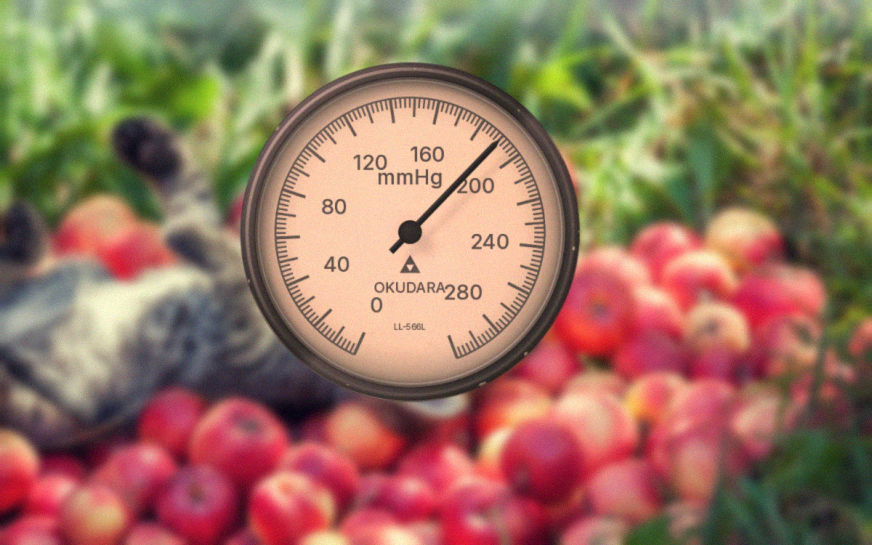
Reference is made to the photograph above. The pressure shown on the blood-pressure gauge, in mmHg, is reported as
190 mmHg
